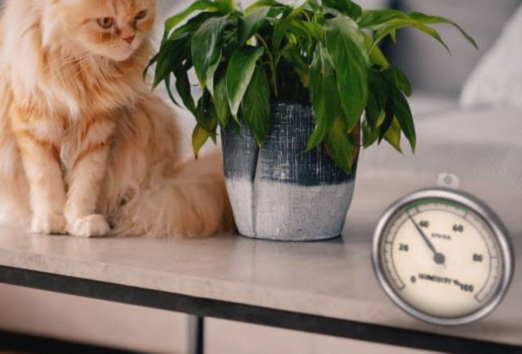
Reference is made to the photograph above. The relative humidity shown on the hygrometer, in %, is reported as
36 %
